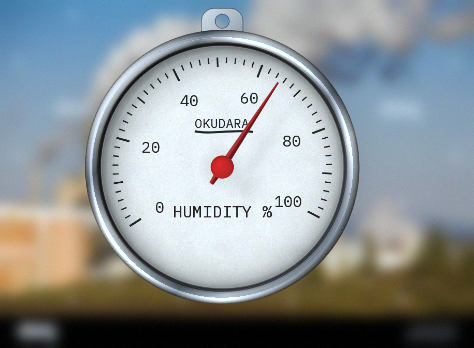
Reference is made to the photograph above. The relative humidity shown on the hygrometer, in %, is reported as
65 %
